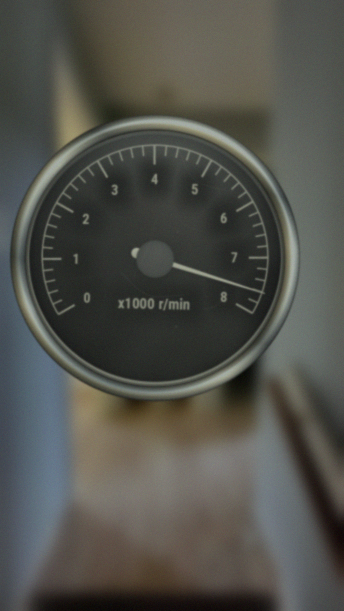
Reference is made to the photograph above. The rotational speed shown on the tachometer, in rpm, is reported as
7600 rpm
